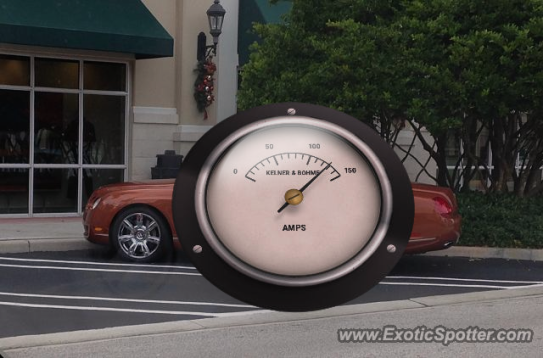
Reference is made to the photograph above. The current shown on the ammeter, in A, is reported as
130 A
